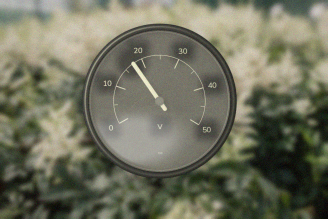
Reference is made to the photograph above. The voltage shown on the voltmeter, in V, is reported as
17.5 V
